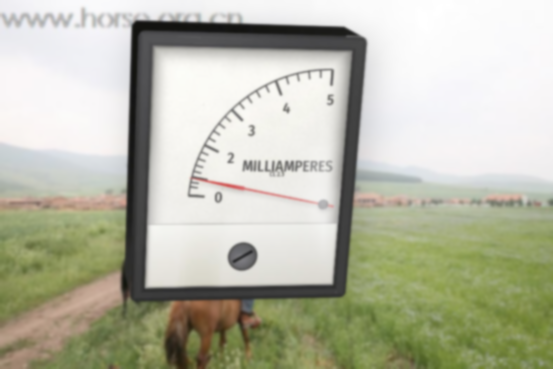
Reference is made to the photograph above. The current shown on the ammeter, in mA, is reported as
1 mA
